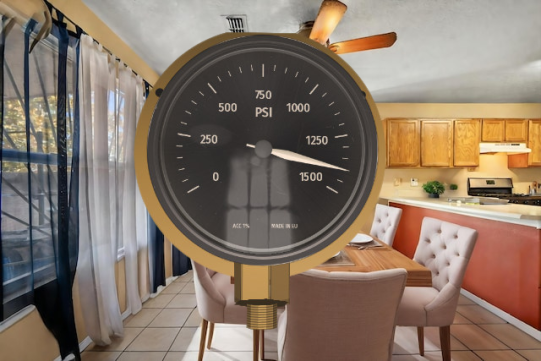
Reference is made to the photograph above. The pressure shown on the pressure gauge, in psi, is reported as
1400 psi
